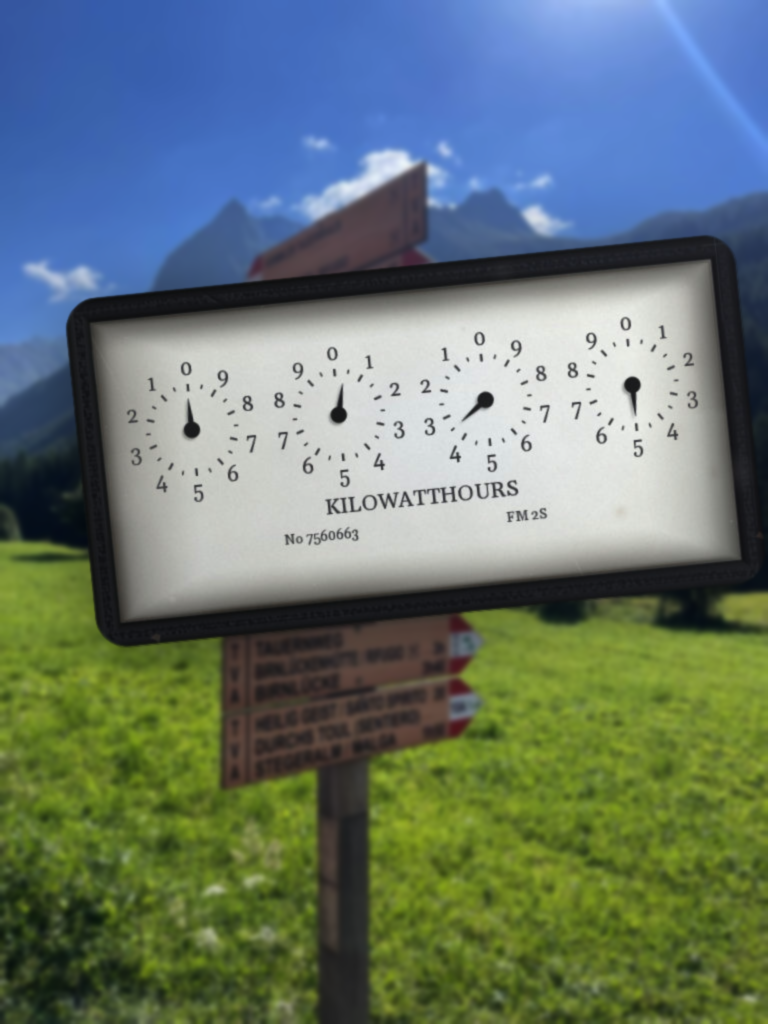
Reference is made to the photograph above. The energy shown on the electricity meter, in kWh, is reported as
35 kWh
